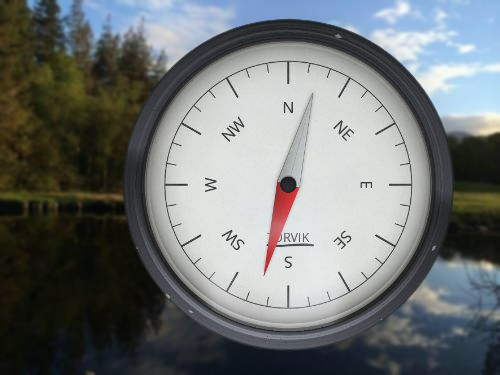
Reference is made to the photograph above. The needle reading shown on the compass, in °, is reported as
195 °
